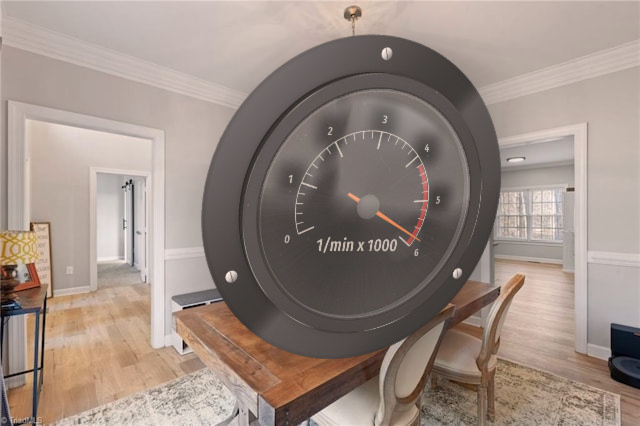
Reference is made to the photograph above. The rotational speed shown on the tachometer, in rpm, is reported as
5800 rpm
